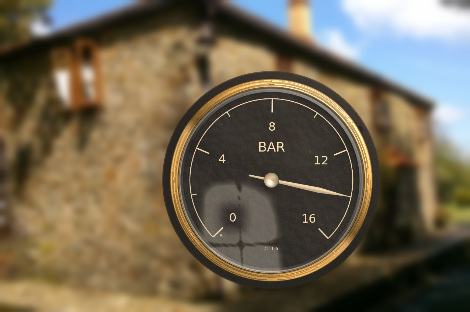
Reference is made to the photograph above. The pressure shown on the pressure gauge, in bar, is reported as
14 bar
